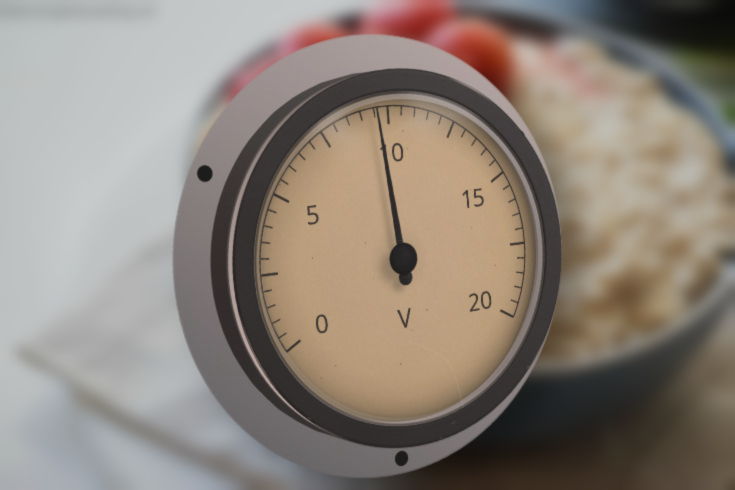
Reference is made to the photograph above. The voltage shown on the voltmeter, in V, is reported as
9.5 V
